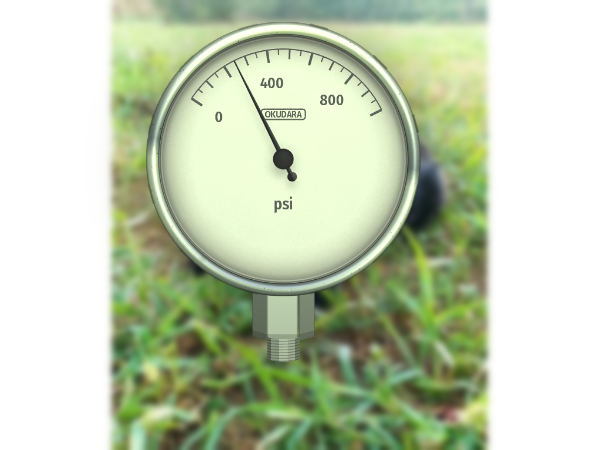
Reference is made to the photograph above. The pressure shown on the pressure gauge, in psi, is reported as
250 psi
